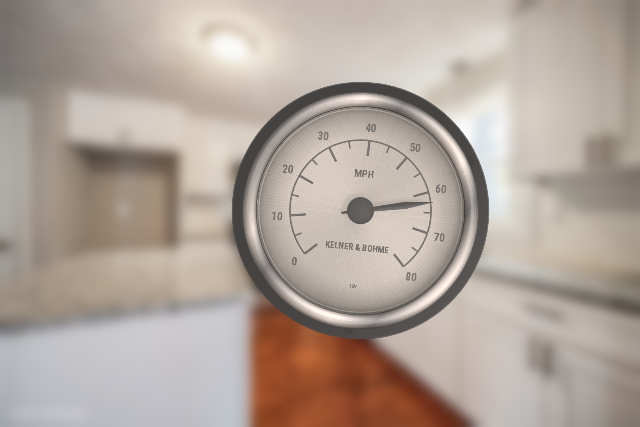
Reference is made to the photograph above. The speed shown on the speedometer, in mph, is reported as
62.5 mph
